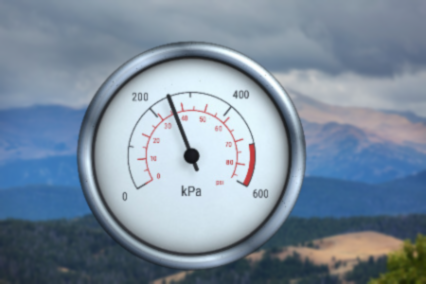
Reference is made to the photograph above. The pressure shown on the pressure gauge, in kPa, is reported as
250 kPa
